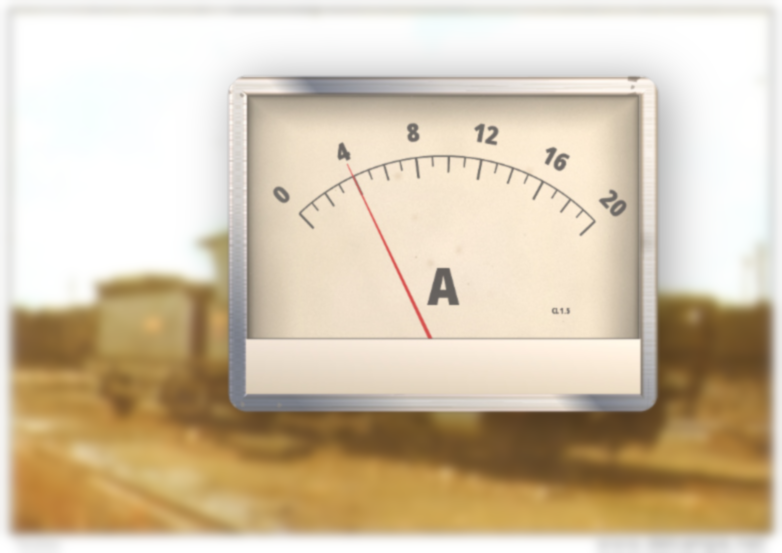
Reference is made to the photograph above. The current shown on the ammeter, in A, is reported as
4 A
